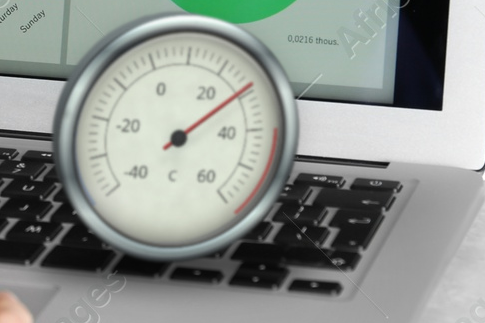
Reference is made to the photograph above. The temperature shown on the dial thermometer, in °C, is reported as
28 °C
